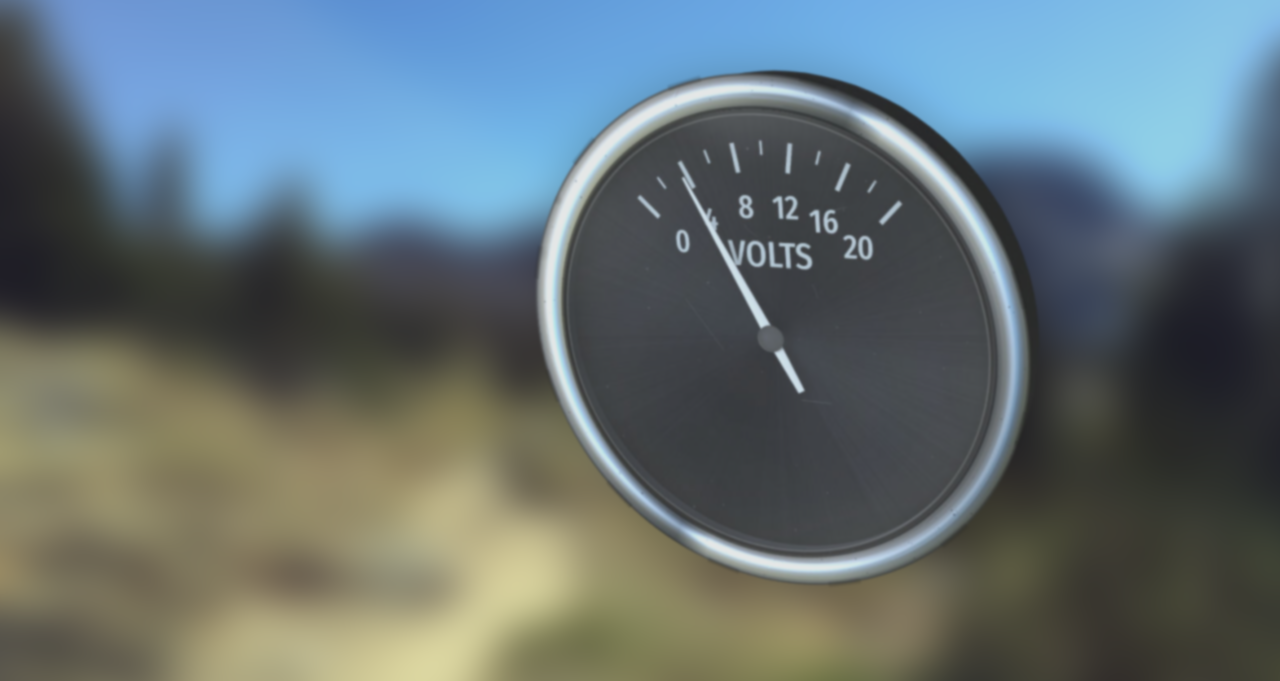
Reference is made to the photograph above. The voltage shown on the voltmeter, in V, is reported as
4 V
